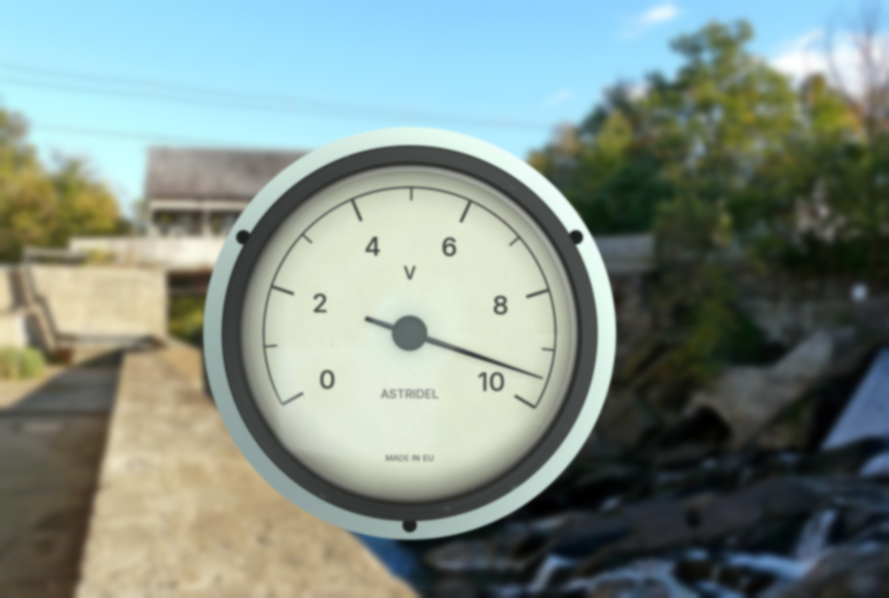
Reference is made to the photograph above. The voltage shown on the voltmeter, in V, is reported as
9.5 V
